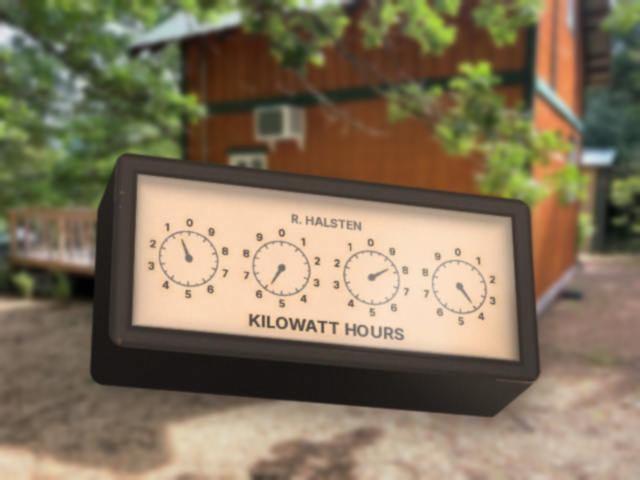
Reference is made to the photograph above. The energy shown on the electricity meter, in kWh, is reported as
584 kWh
